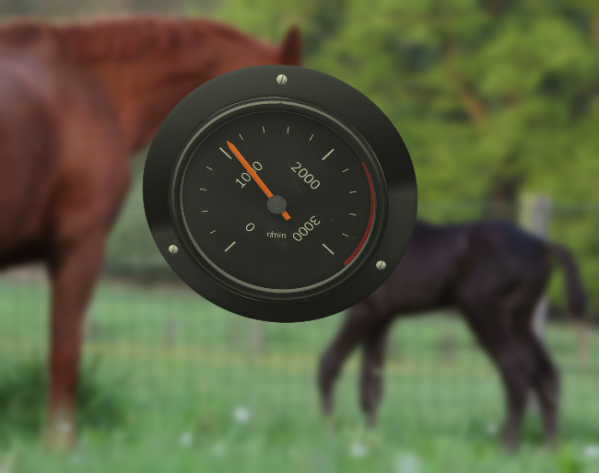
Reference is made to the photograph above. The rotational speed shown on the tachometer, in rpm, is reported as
1100 rpm
